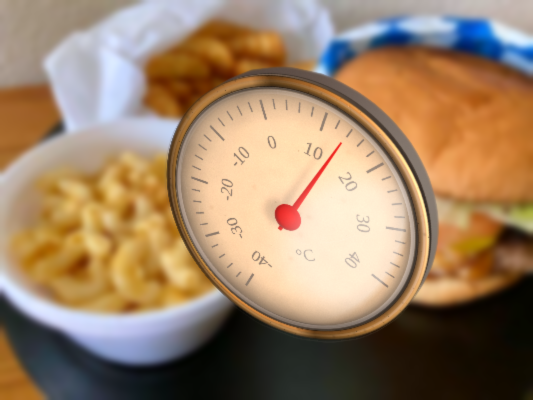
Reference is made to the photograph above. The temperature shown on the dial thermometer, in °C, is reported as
14 °C
